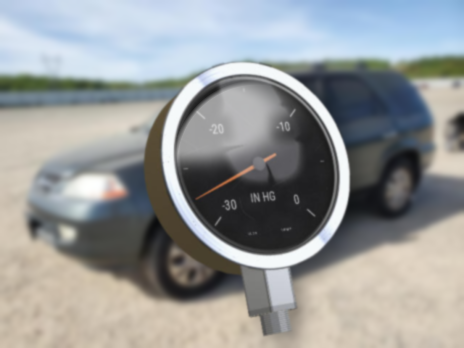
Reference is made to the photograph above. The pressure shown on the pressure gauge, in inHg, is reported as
-27.5 inHg
